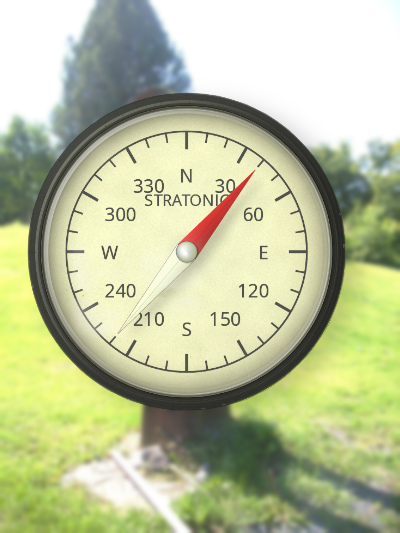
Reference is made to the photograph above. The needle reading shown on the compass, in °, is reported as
40 °
